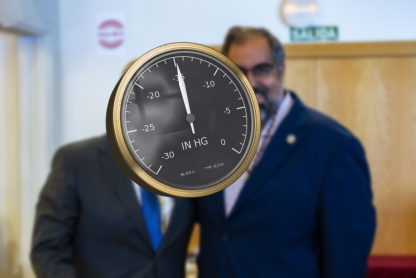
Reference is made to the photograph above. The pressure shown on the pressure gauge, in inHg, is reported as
-15 inHg
